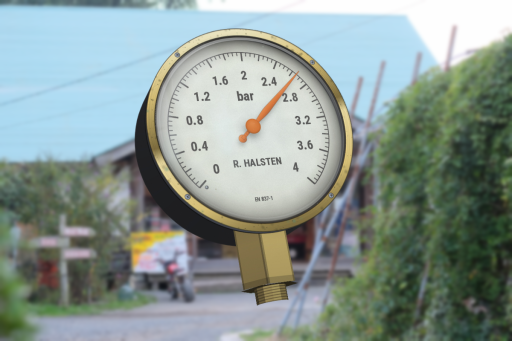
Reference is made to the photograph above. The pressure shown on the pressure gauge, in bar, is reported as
2.65 bar
